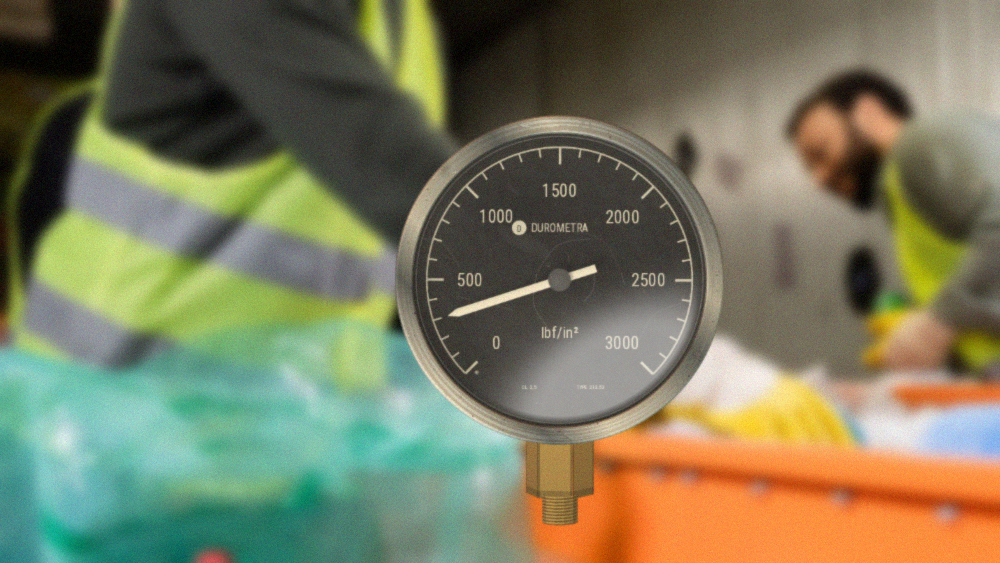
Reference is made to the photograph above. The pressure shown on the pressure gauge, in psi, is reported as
300 psi
